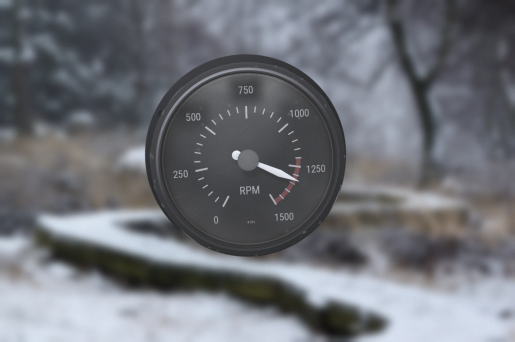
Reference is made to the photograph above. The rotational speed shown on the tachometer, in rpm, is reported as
1325 rpm
